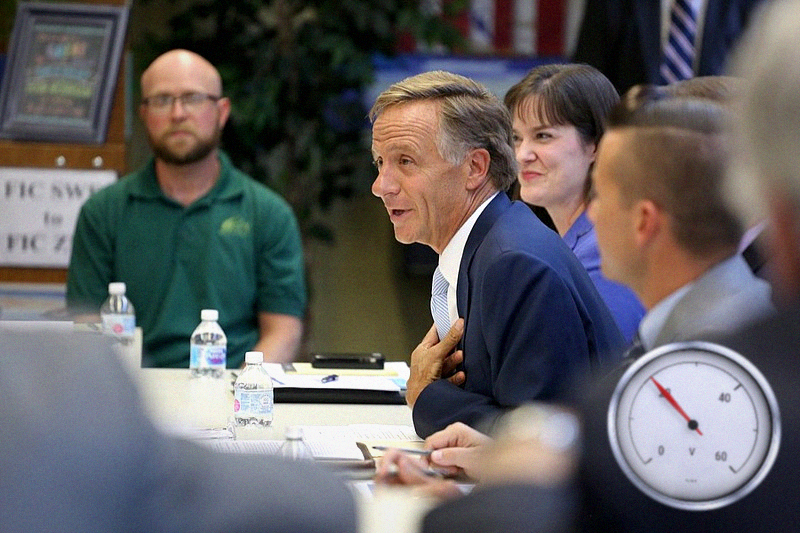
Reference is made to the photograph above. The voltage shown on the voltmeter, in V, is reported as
20 V
